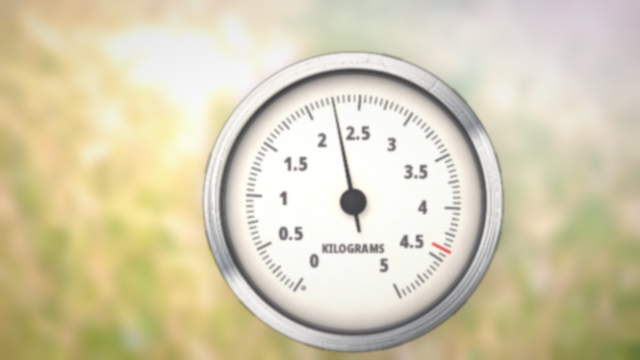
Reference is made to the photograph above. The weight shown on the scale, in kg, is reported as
2.25 kg
